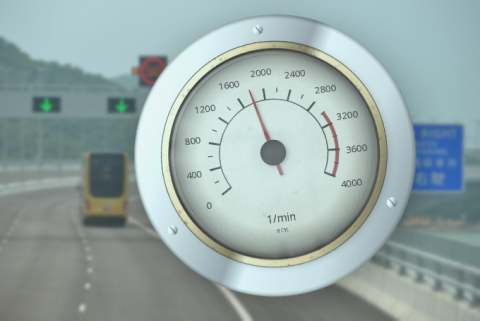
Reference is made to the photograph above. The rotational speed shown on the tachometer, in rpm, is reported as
1800 rpm
